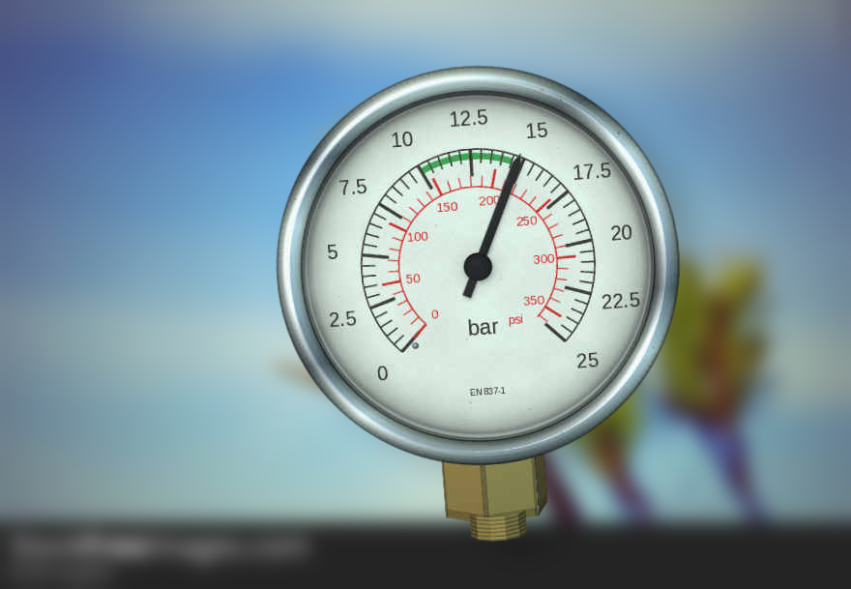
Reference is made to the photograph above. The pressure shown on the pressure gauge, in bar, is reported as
14.75 bar
